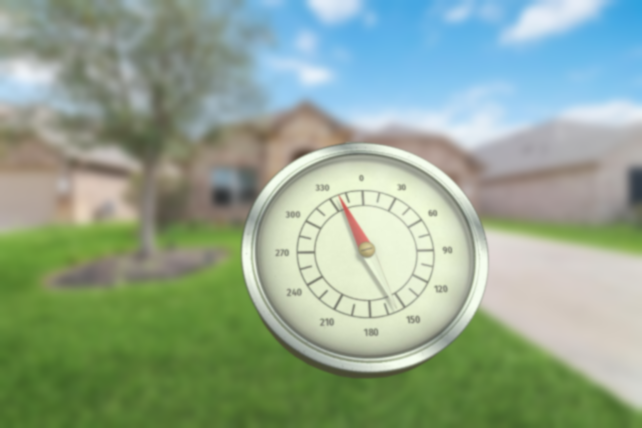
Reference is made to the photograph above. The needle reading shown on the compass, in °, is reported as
337.5 °
